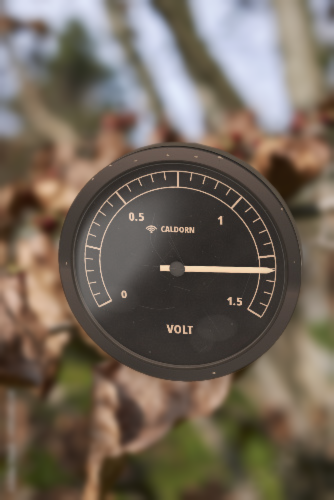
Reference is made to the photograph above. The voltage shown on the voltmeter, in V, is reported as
1.3 V
